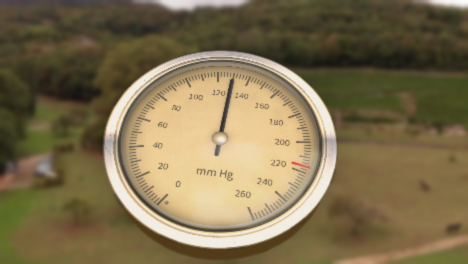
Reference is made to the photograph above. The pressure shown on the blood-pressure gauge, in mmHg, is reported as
130 mmHg
